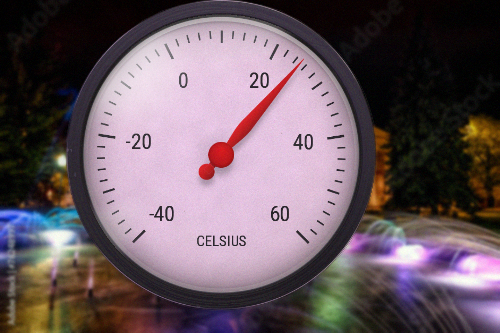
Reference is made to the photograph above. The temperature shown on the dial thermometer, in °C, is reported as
25 °C
